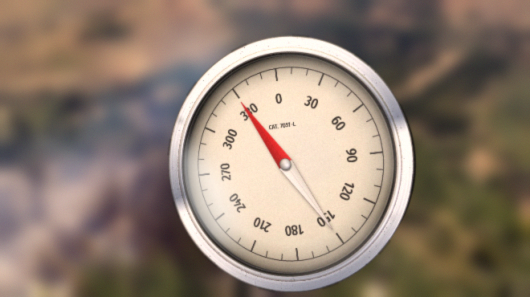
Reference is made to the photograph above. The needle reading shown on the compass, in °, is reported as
330 °
